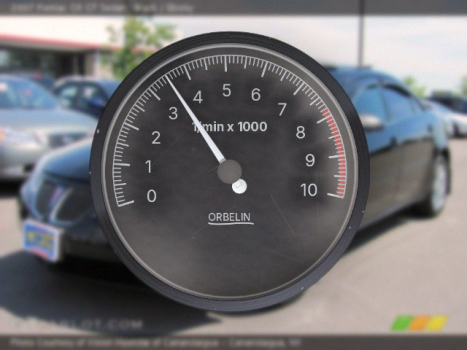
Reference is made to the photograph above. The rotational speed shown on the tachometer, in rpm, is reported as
3500 rpm
